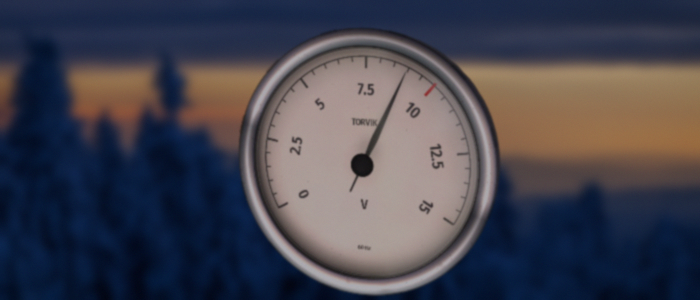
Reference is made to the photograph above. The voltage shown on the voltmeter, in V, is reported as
9 V
